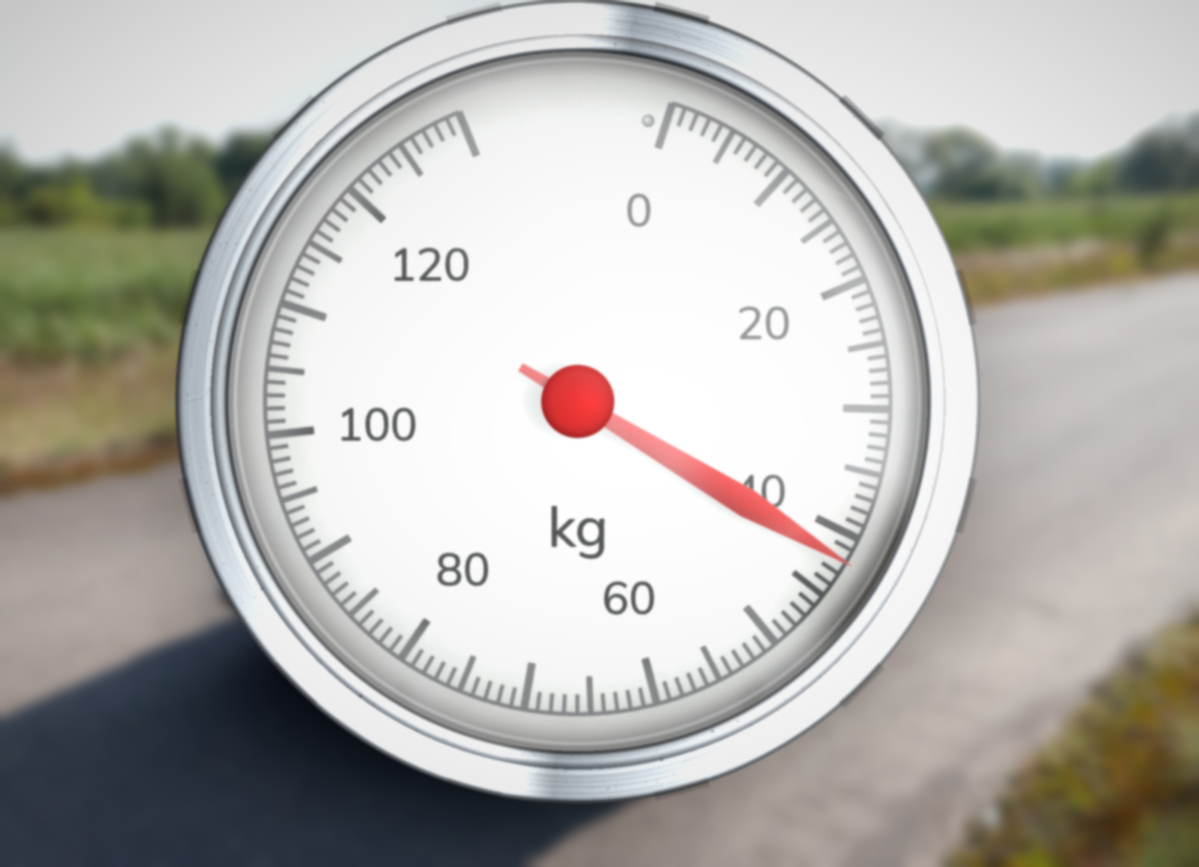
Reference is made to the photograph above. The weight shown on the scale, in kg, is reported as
42 kg
